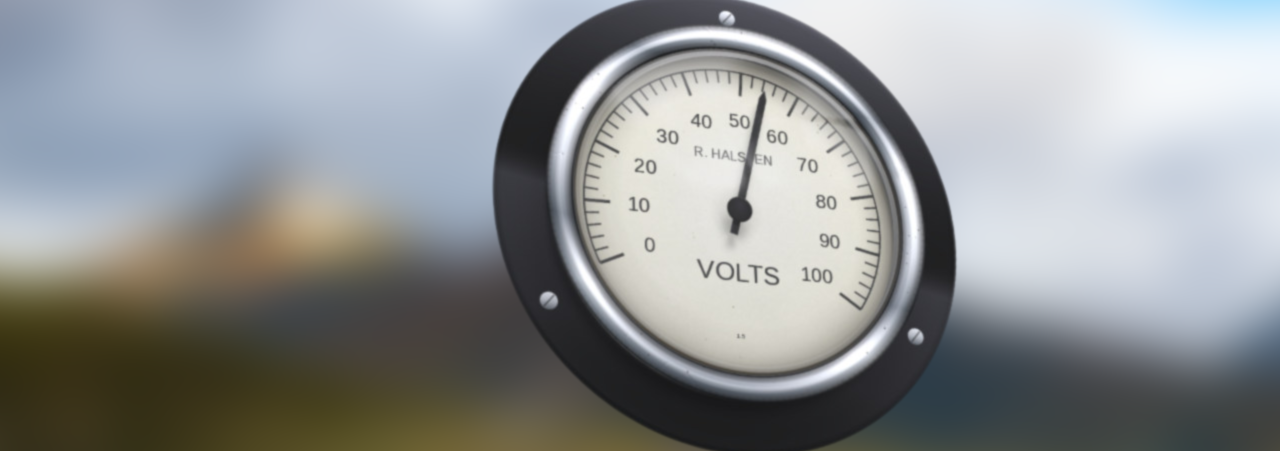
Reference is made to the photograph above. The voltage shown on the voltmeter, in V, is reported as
54 V
